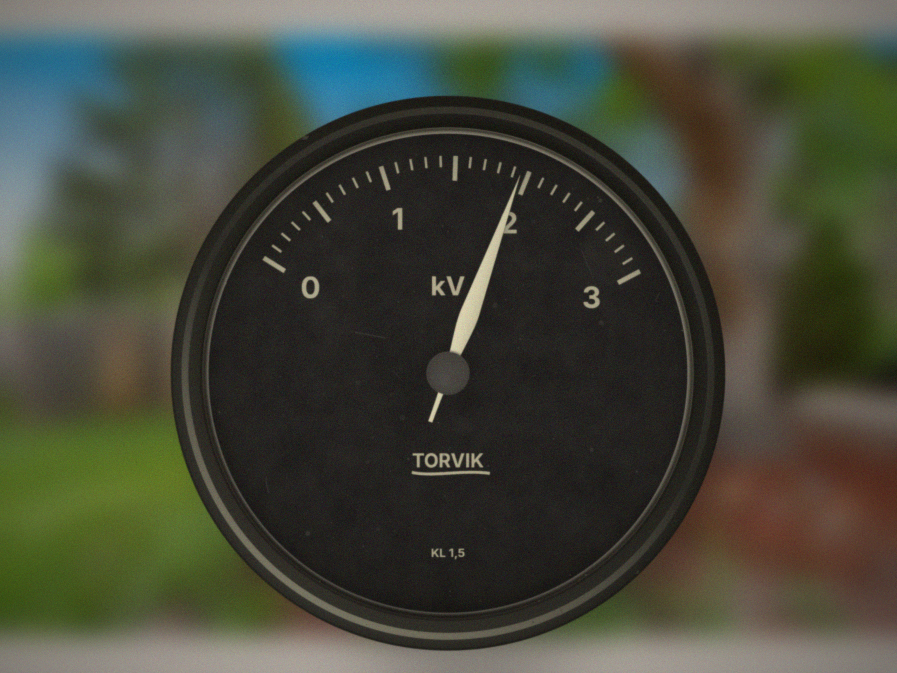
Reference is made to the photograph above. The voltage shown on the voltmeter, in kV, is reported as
1.95 kV
